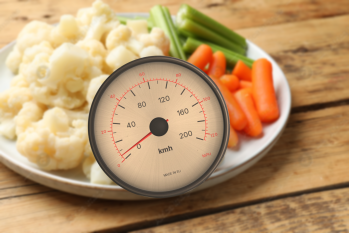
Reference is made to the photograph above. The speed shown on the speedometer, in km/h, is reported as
5 km/h
